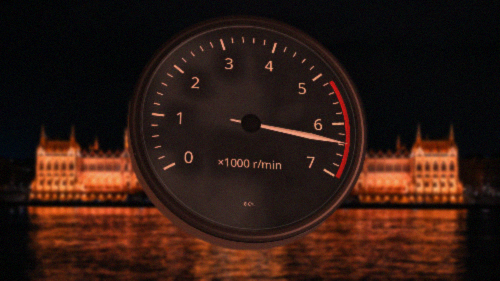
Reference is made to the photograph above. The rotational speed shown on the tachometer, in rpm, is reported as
6400 rpm
